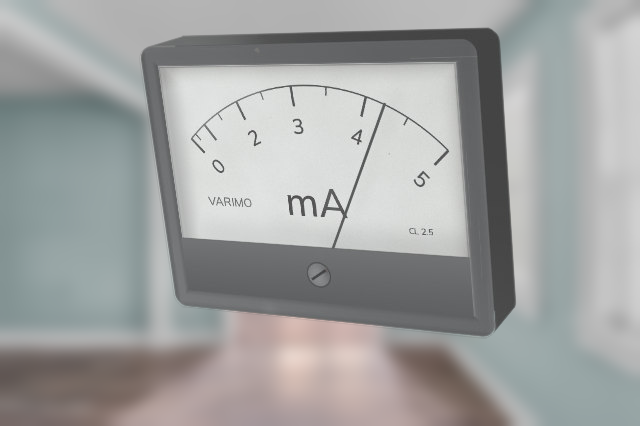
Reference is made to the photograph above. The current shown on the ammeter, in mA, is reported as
4.25 mA
